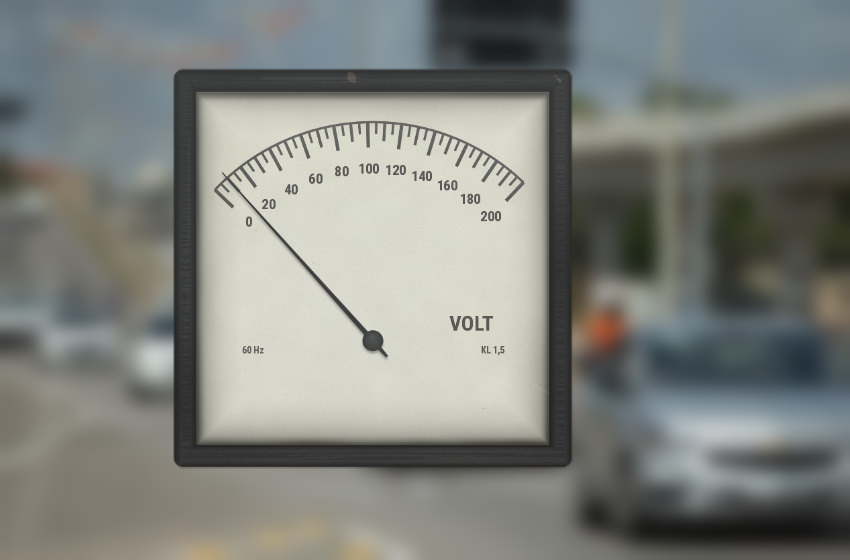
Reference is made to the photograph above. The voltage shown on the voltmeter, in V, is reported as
10 V
